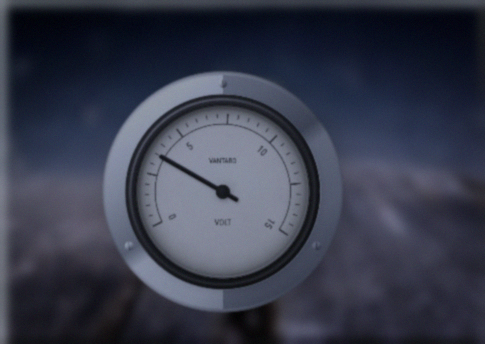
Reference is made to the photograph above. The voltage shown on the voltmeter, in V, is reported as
3.5 V
